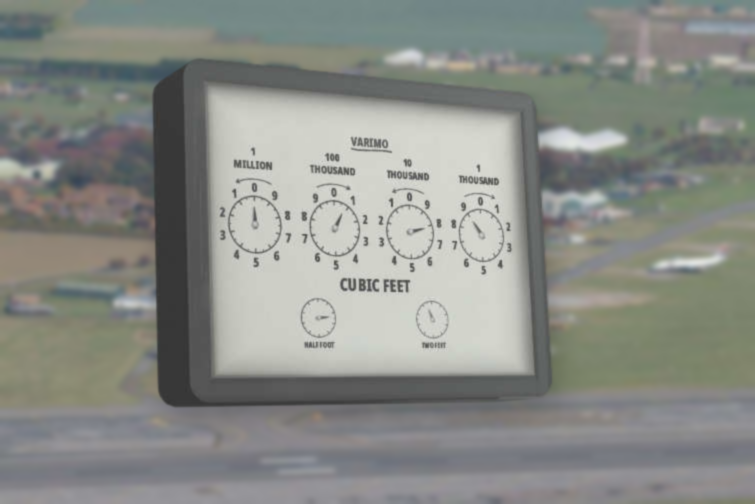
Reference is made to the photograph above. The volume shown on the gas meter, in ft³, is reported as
7900 ft³
